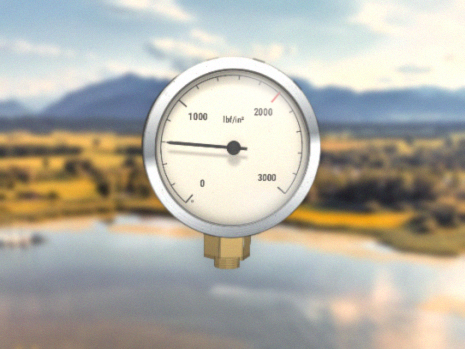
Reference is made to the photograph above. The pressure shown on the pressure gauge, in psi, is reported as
600 psi
